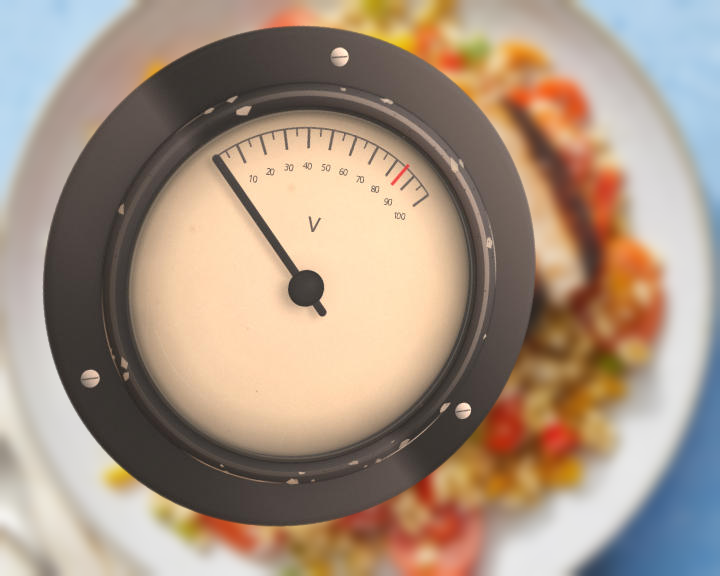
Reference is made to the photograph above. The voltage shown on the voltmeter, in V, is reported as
0 V
